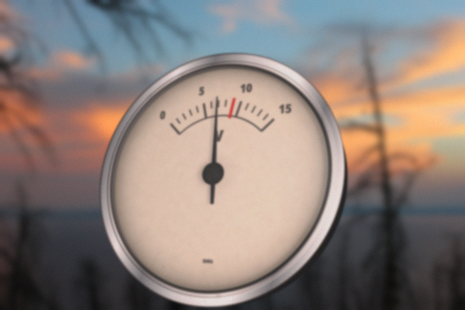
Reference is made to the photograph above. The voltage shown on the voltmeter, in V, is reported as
7 V
